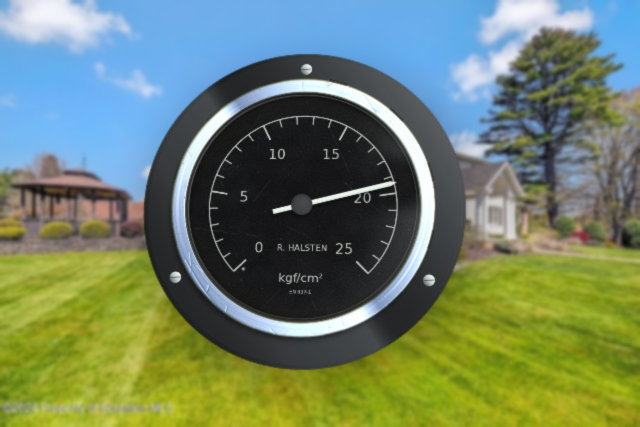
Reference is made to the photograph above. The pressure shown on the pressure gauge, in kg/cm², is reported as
19.5 kg/cm²
